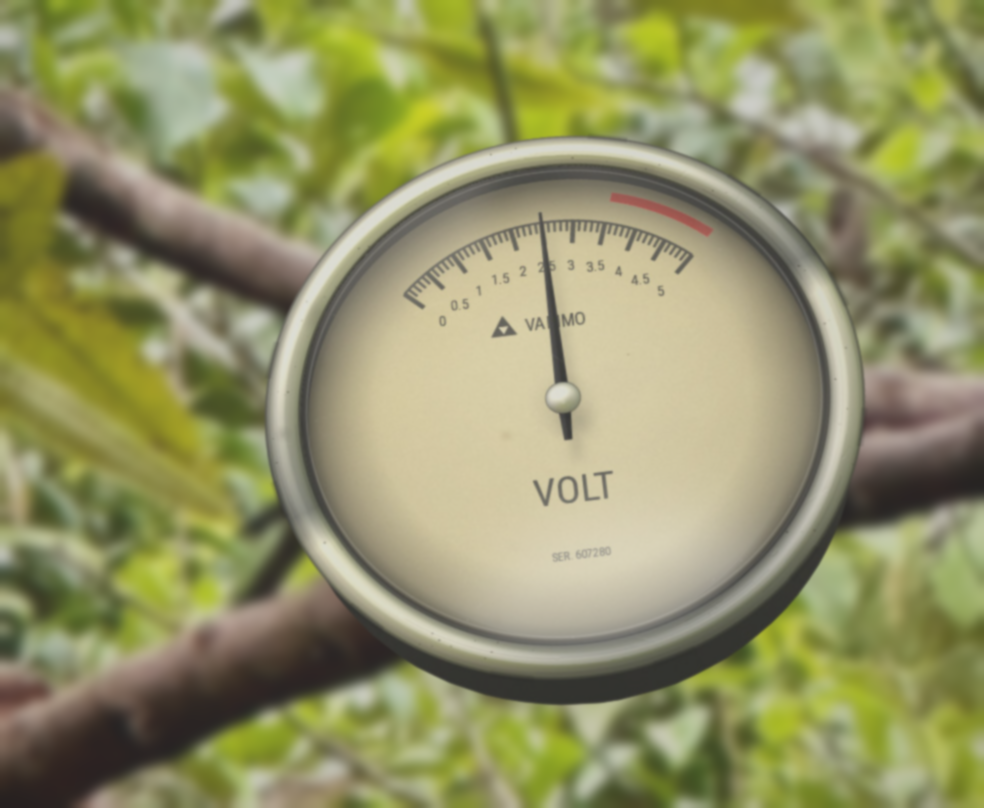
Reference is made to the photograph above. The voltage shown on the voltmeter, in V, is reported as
2.5 V
